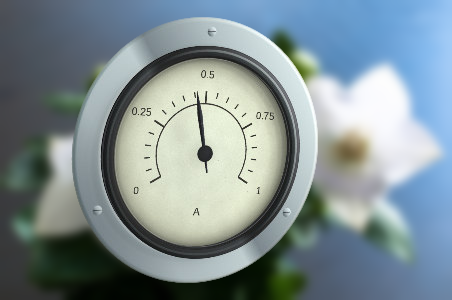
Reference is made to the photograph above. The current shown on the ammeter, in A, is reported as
0.45 A
